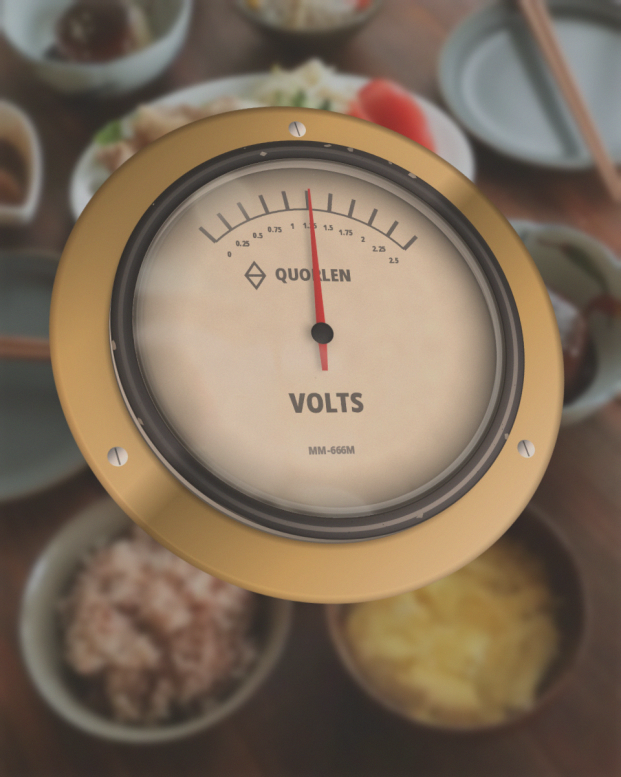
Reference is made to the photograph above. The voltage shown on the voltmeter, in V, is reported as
1.25 V
